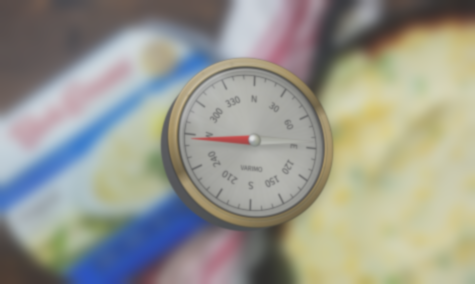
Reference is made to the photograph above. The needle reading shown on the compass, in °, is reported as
265 °
